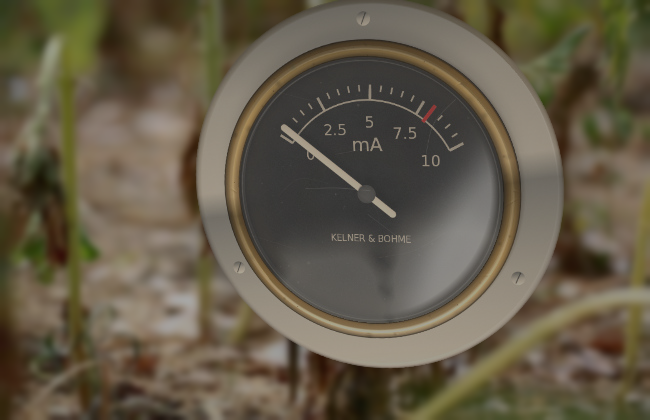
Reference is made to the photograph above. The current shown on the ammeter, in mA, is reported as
0.5 mA
